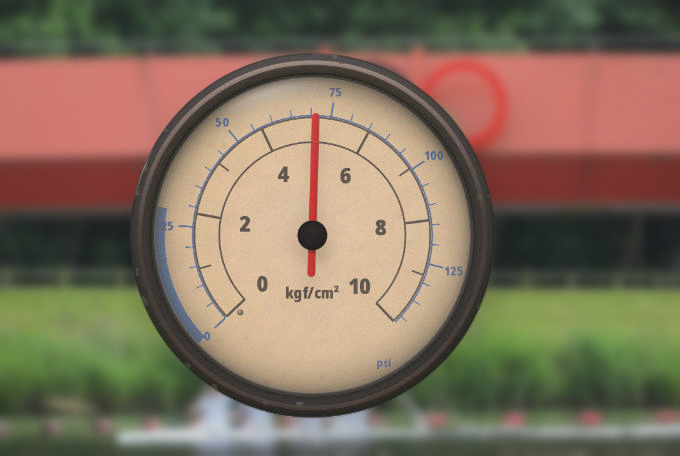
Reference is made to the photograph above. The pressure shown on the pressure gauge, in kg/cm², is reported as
5 kg/cm²
